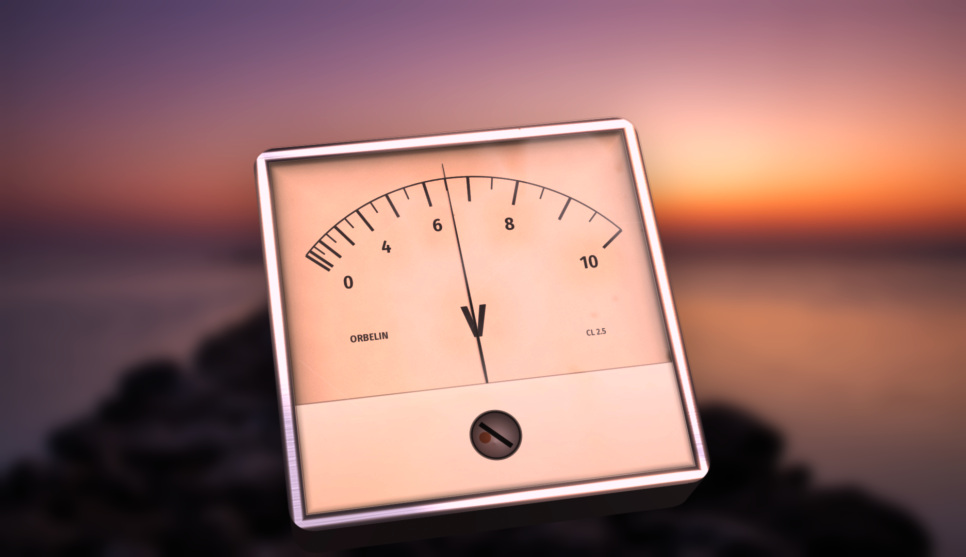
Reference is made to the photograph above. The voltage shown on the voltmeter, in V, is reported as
6.5 V
